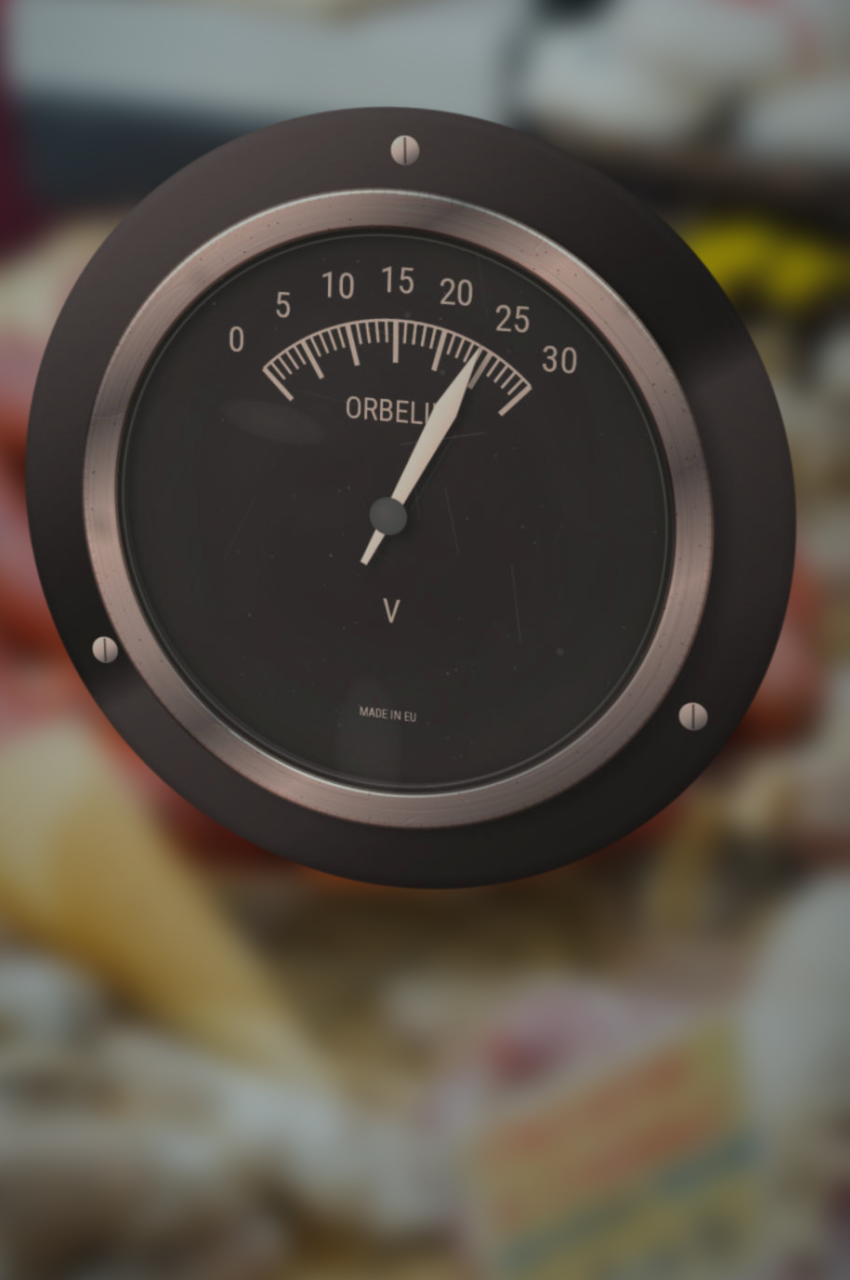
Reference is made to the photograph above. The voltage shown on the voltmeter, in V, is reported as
24 V
